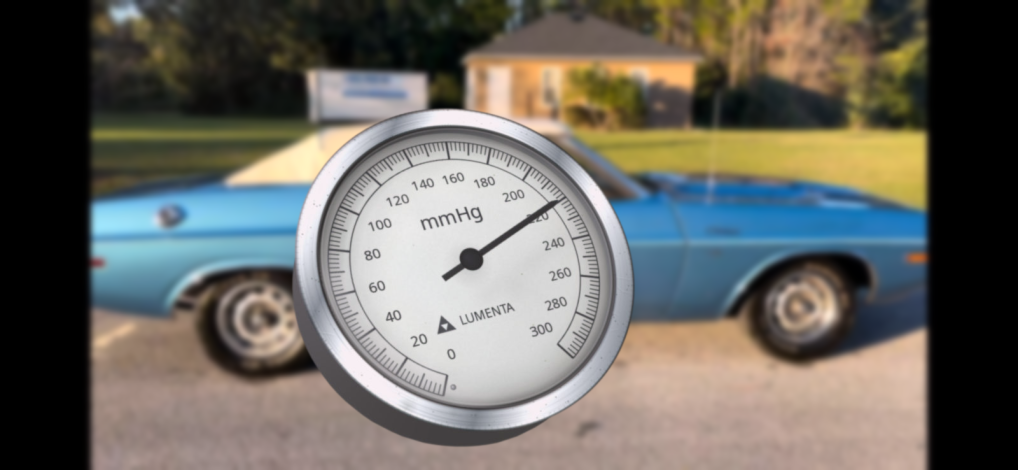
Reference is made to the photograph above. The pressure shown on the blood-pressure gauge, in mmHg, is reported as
220 mmHg
